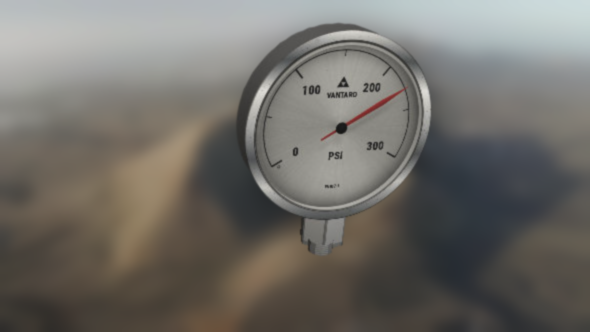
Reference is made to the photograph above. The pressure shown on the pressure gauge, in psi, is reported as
225 psi
